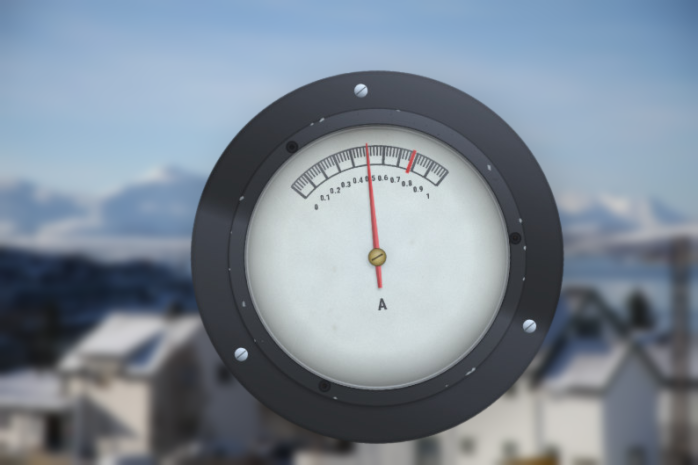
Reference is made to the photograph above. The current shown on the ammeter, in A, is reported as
0.5 A
